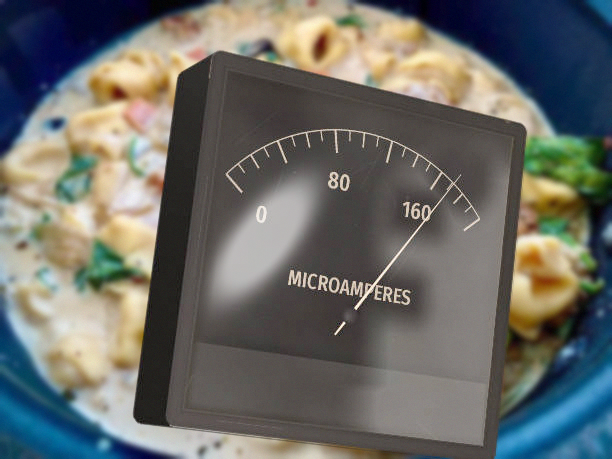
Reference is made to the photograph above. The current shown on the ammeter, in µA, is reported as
170 µA
